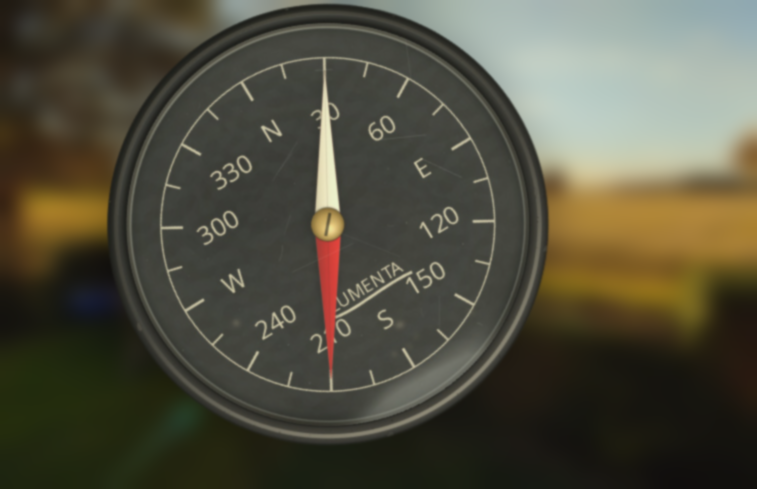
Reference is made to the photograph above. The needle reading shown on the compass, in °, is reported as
210 °
